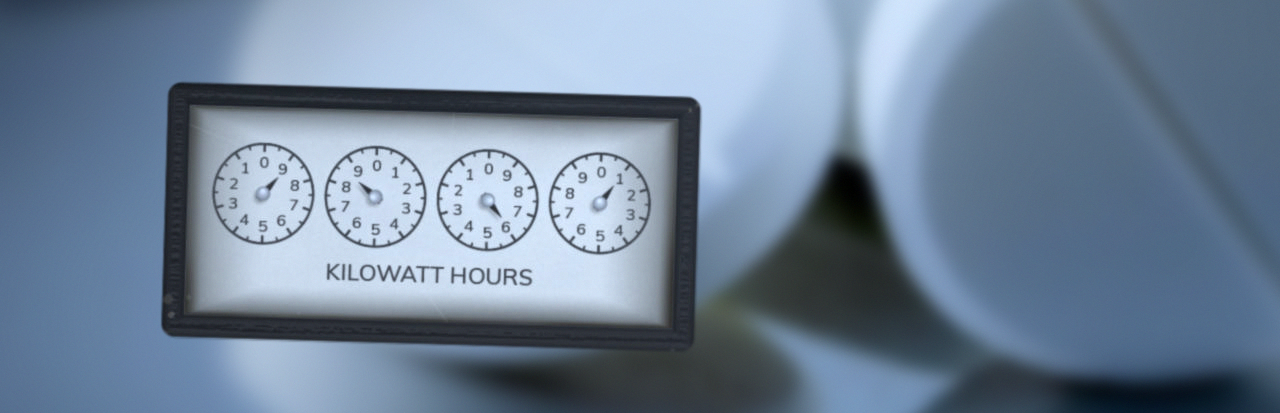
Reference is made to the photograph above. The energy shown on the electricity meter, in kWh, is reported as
8861 kWh
